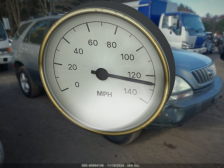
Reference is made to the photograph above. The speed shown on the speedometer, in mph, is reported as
125 mph
